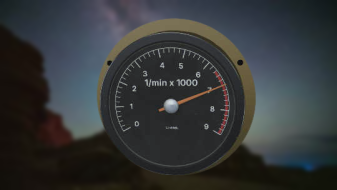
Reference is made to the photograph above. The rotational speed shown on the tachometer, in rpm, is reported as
7000 rpm
